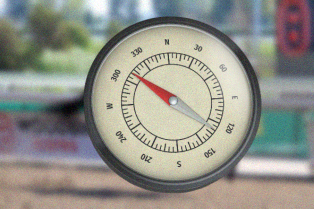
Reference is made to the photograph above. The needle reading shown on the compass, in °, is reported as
310 °
